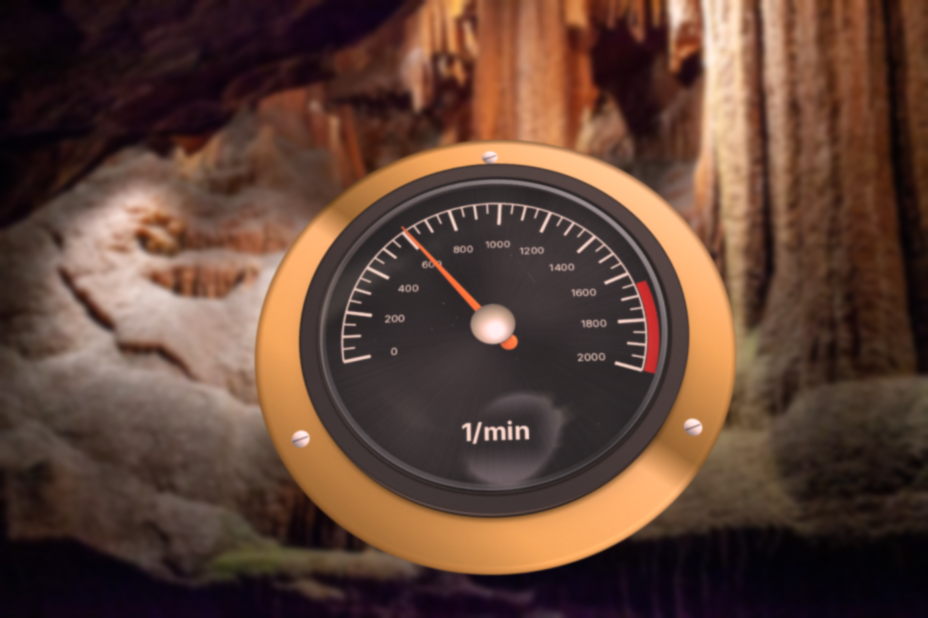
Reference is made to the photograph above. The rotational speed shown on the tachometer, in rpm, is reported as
600 rpm
